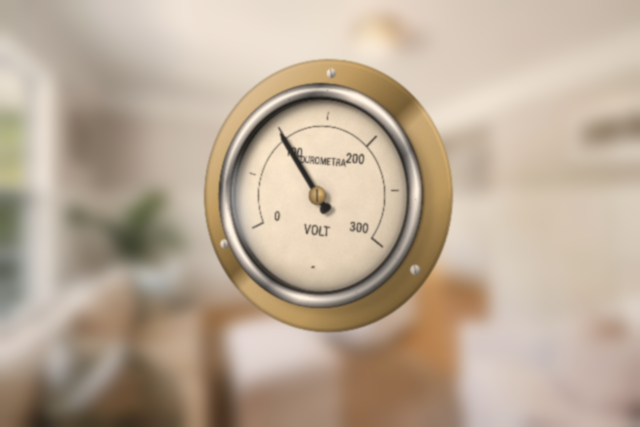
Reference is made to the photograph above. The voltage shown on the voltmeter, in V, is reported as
100 V
